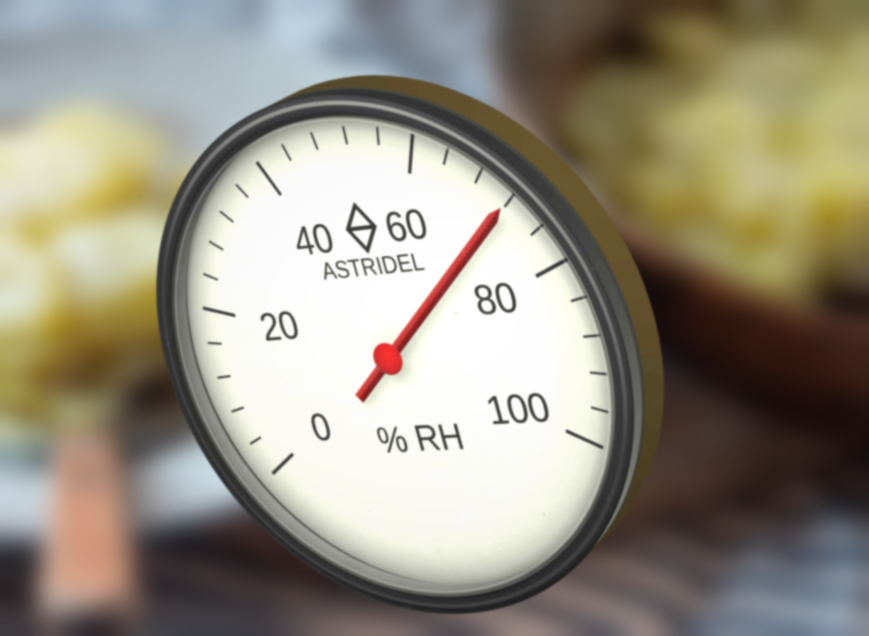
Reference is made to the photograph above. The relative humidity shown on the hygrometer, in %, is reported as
72 %
